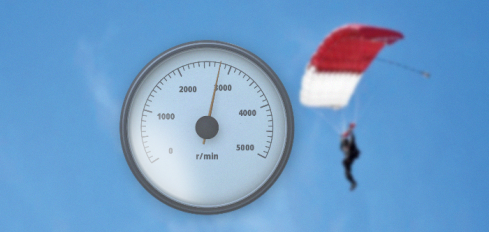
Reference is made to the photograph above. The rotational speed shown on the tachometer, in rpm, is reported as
2800 rpm
